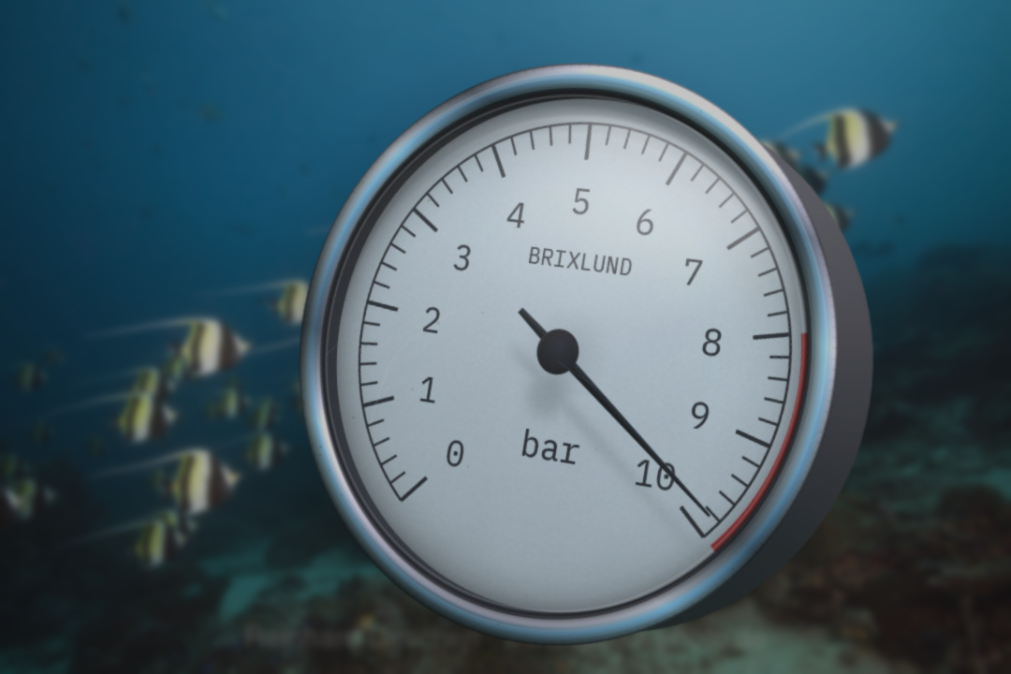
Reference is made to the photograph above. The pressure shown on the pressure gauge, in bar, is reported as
9.8 bar
